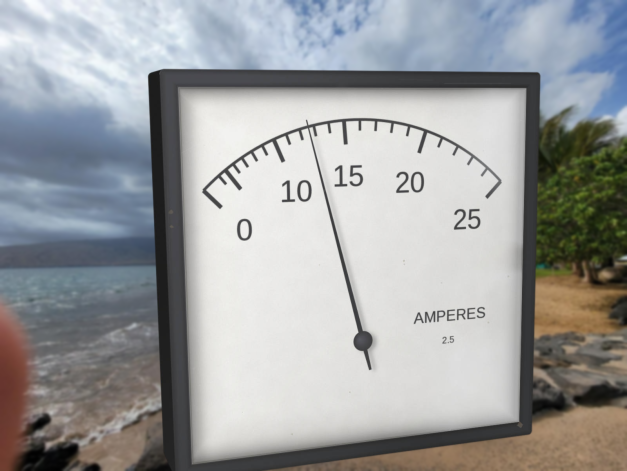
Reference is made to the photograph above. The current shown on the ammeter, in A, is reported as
12.5 A
